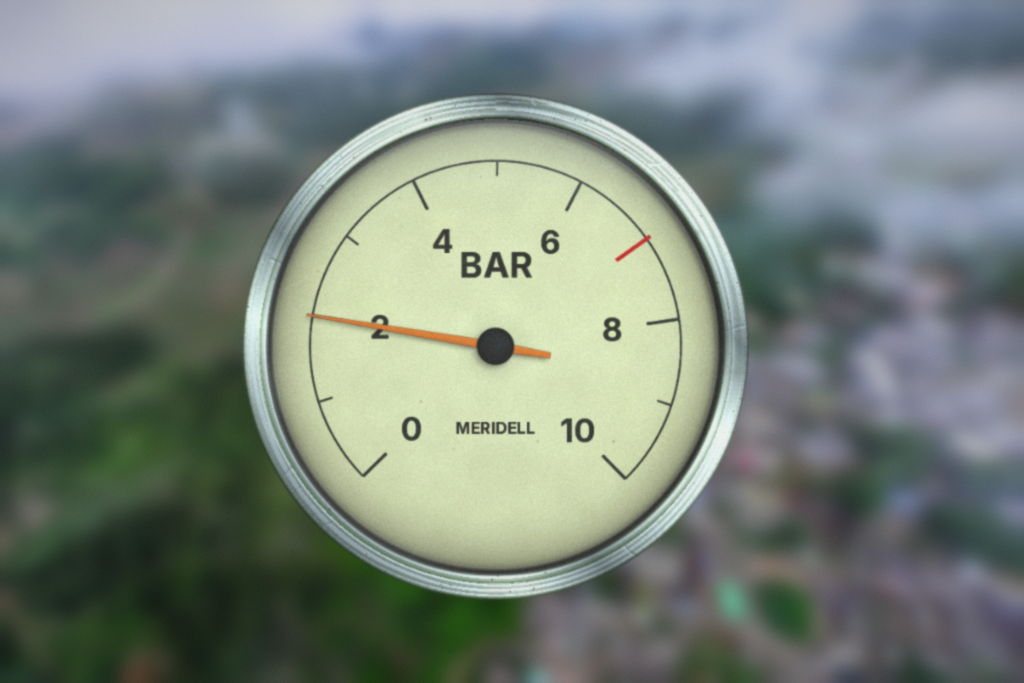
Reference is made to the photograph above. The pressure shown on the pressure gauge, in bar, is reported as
2 bar
